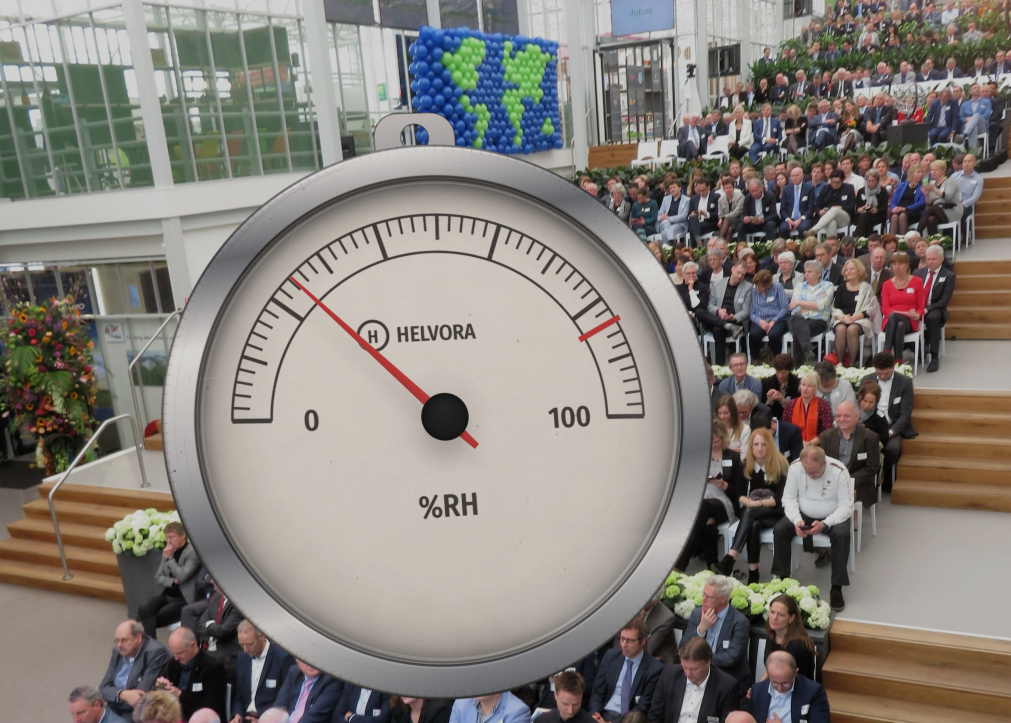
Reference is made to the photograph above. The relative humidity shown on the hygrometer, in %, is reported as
24 %
